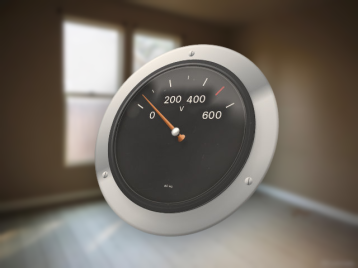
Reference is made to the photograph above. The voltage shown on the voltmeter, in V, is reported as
50 V
